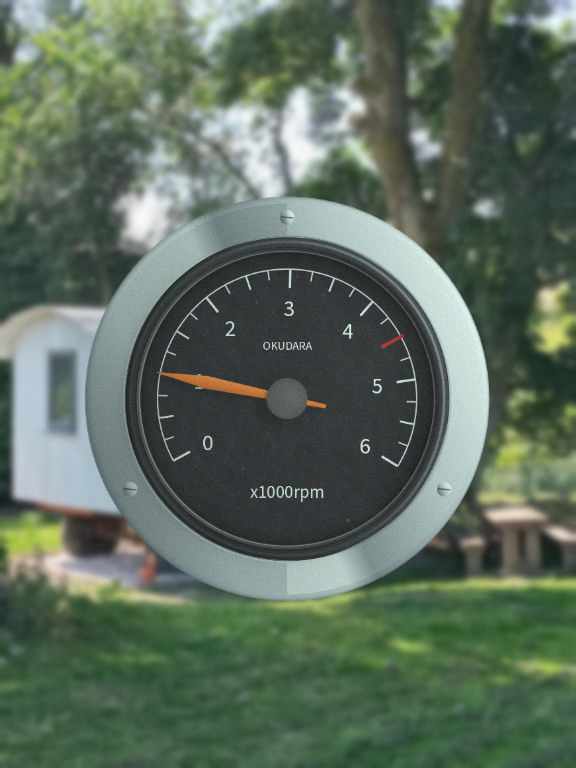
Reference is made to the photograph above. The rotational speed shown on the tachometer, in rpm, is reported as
1000 rpm
